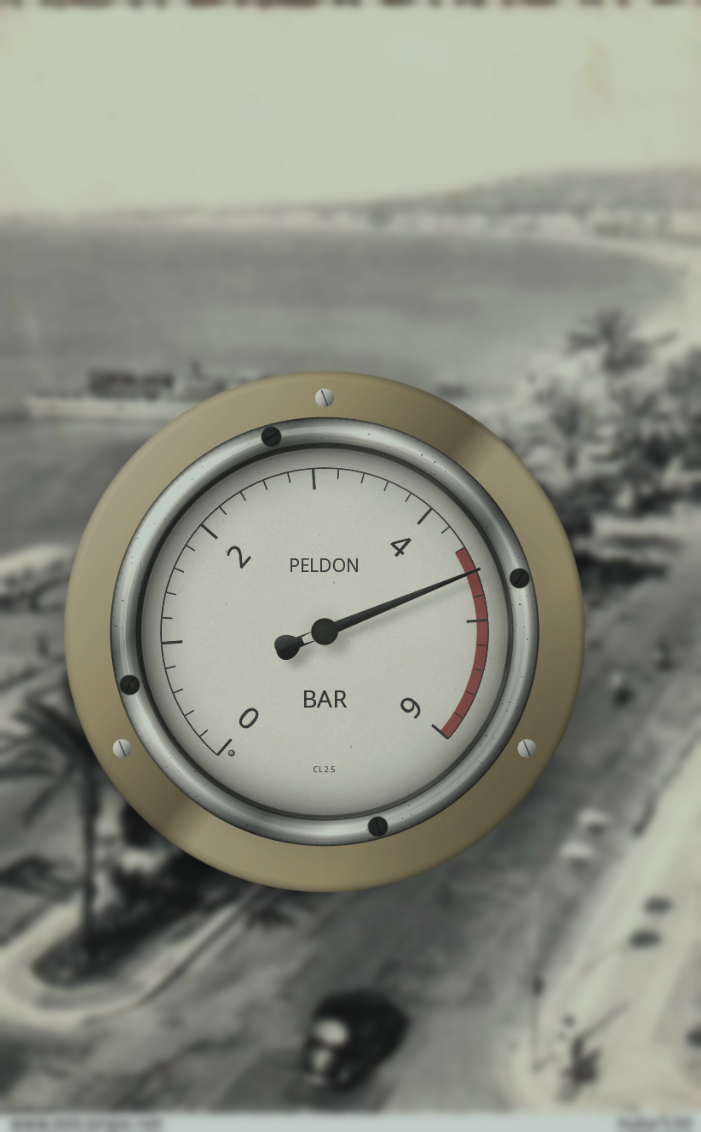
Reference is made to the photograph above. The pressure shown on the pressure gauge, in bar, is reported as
4.6 bar
